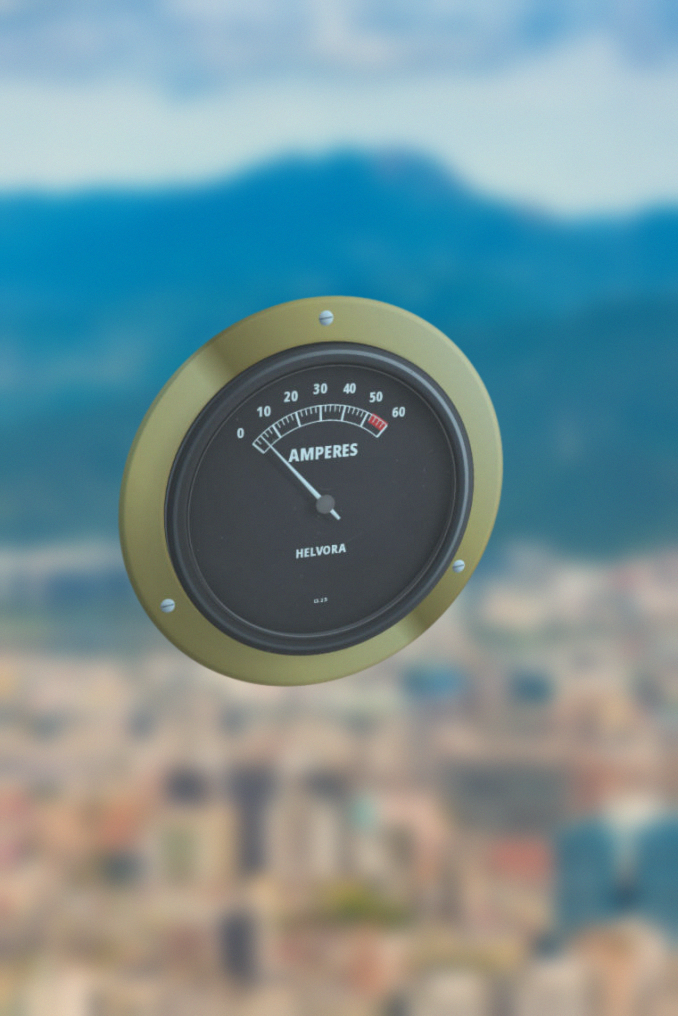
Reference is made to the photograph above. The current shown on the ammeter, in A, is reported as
4 A
